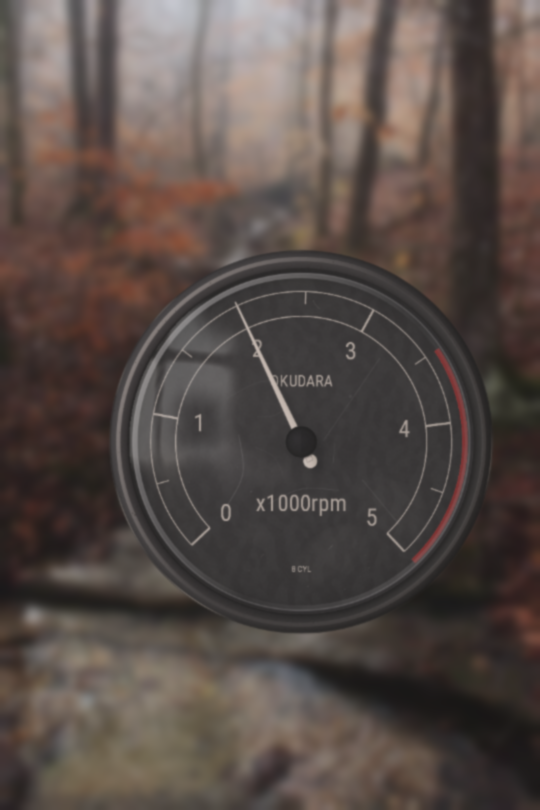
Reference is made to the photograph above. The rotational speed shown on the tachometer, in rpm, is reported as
2000 rpm
